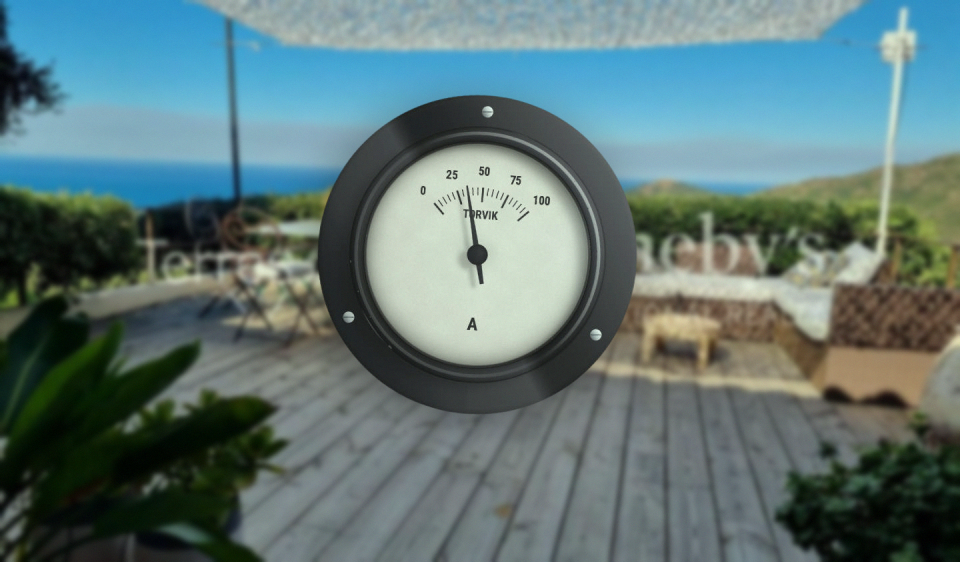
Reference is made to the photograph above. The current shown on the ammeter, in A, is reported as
35 A
